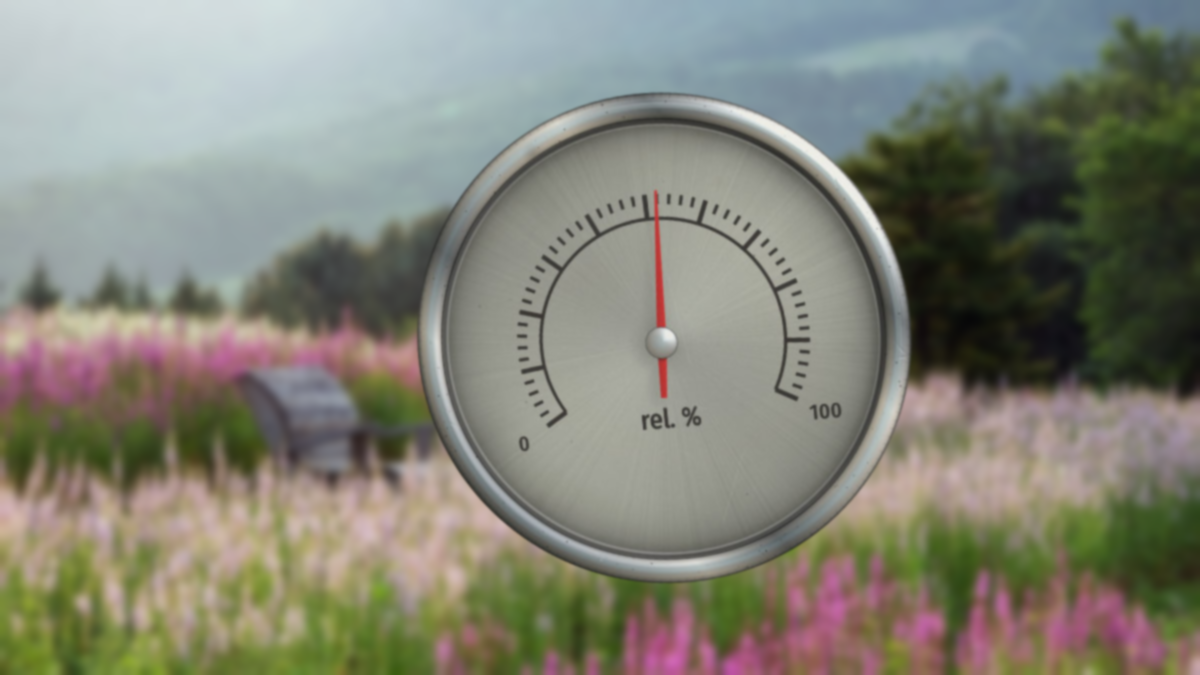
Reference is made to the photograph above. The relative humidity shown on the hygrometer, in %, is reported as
52 %
